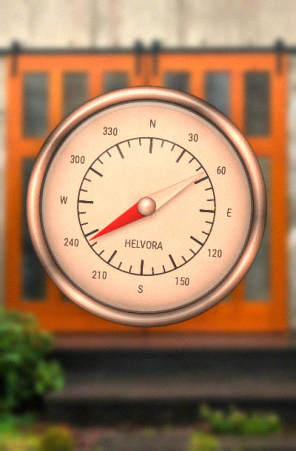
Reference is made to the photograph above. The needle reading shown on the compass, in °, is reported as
235 °
